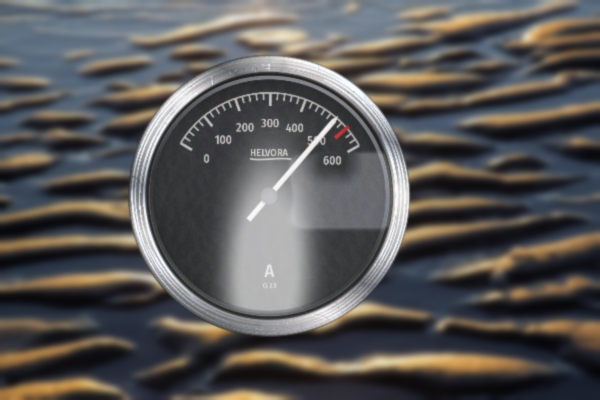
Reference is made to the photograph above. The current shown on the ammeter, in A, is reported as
500 A
